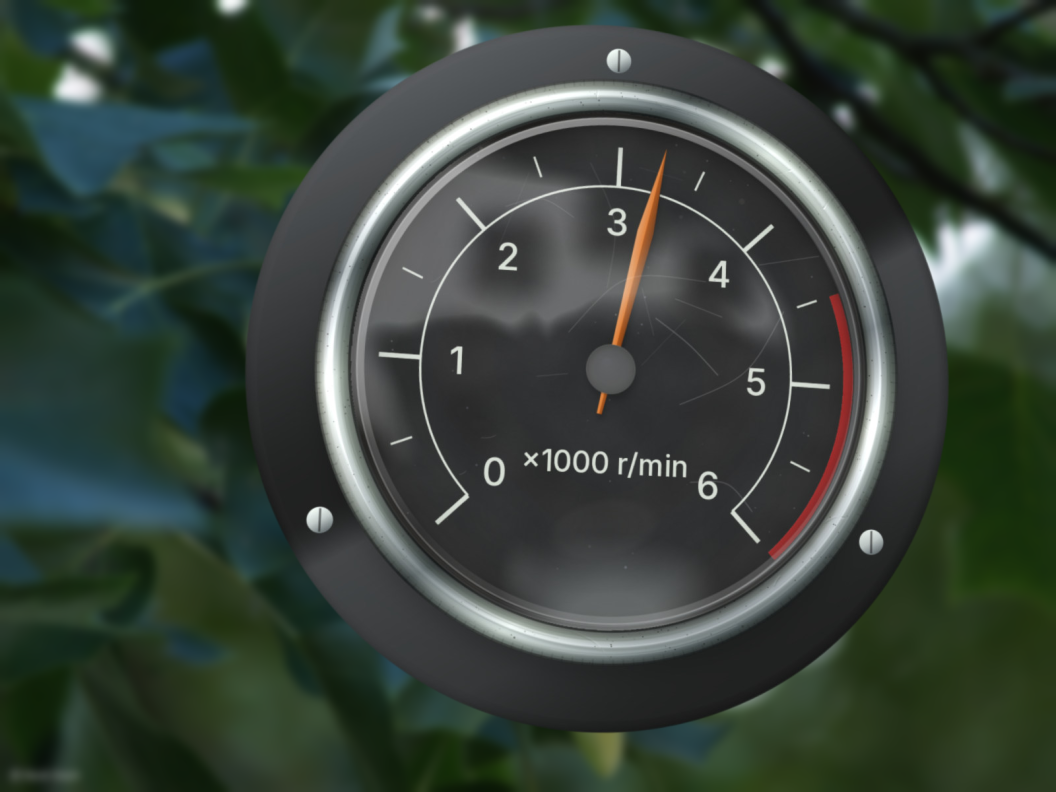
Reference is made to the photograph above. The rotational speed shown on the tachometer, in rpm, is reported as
3250 rpm
